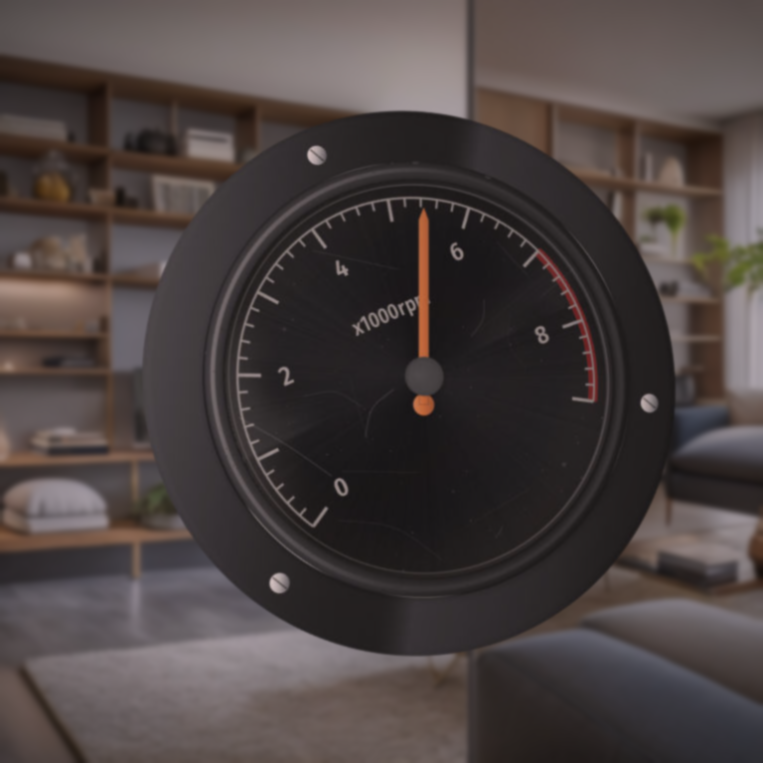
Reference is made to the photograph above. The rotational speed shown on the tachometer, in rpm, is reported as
5400 rpm
